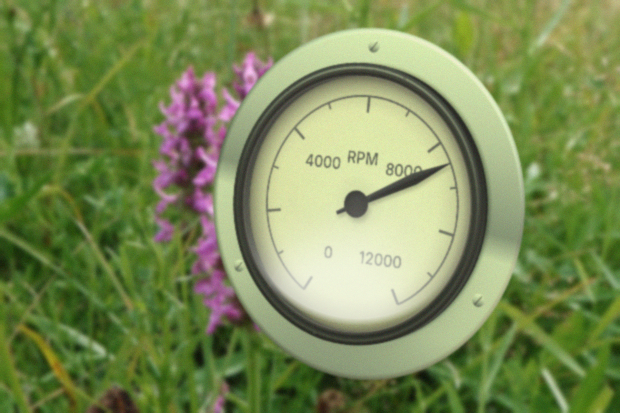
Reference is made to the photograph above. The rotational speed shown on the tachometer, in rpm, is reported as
8500 rpm
